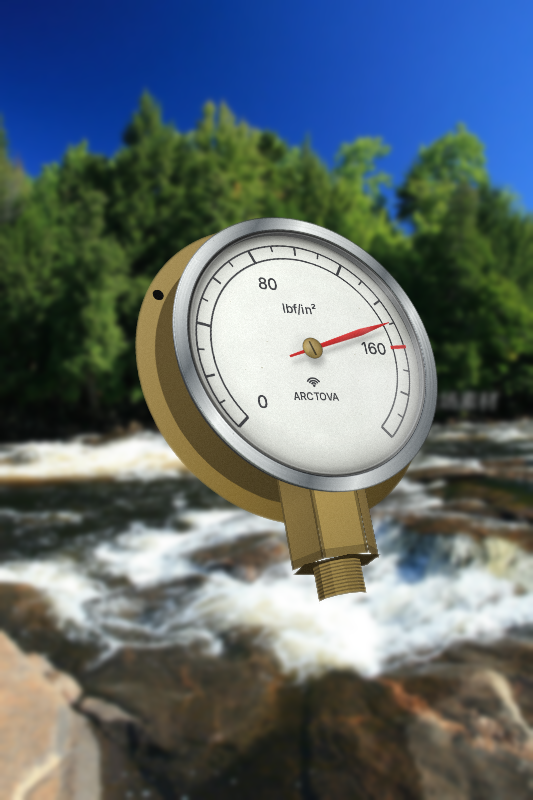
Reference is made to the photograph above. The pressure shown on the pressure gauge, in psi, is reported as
150 psi
